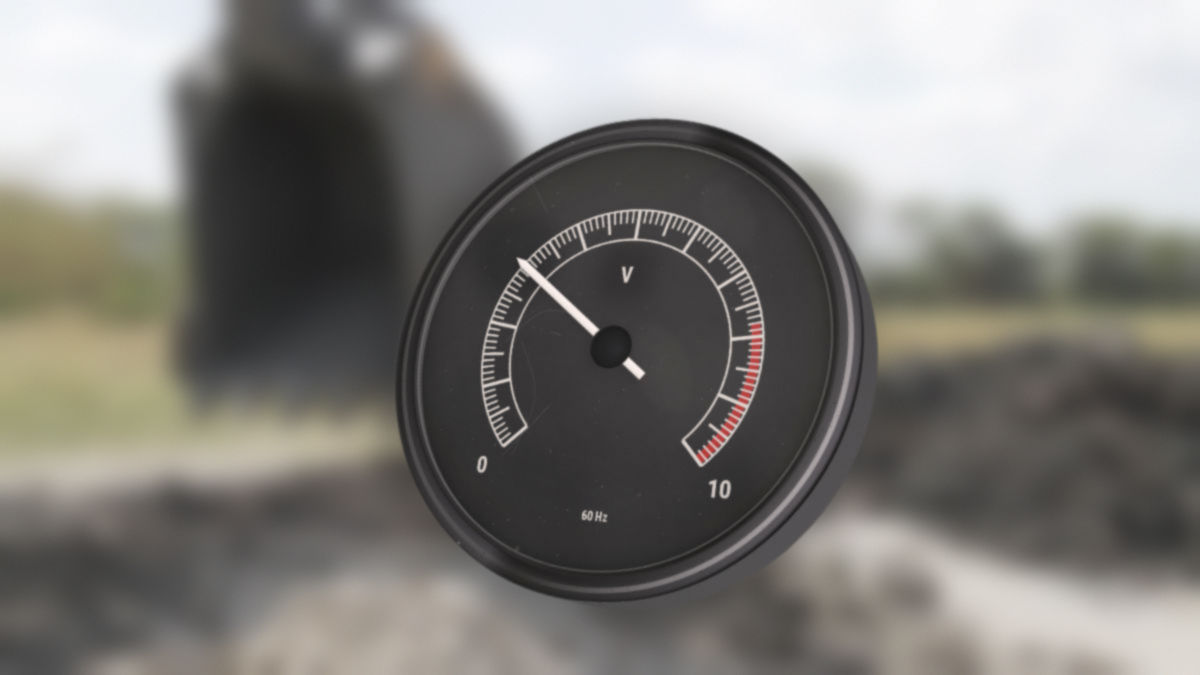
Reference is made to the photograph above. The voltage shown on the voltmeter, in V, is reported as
3 V
